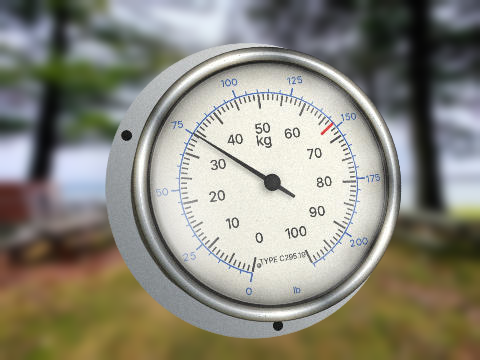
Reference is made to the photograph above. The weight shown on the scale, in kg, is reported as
34 kg
